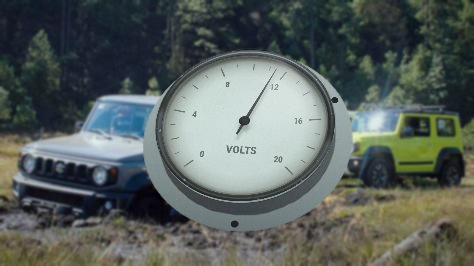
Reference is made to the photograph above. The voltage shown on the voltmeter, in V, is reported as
11.5 V
